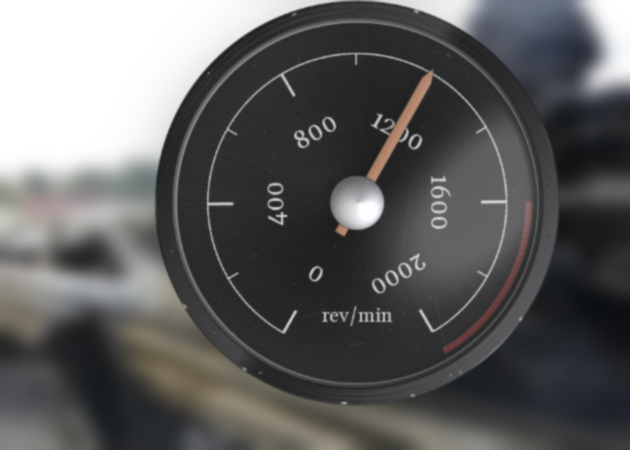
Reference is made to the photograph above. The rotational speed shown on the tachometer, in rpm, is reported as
1200 rpm
